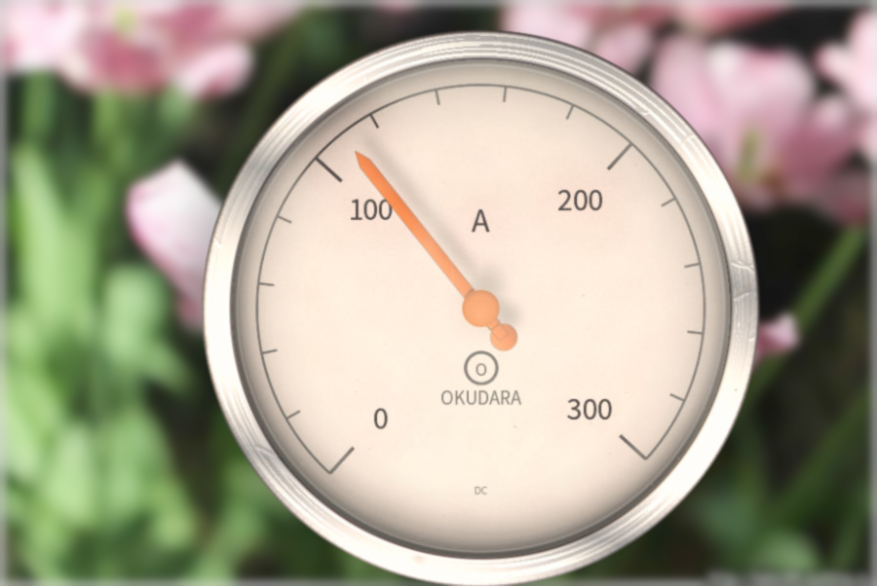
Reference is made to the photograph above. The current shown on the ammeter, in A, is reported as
110 A
